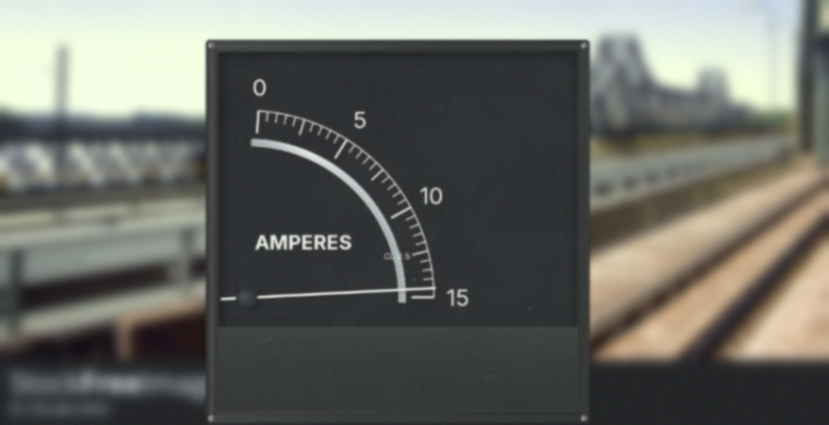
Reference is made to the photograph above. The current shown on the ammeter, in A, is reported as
14.5 A
